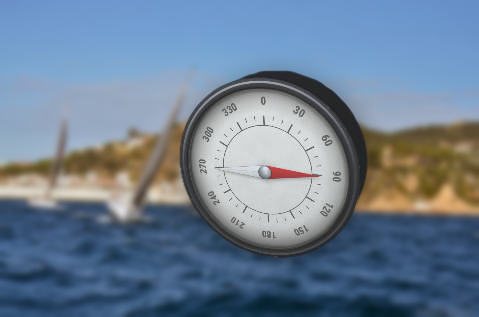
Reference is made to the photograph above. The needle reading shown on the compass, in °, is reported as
90 °
